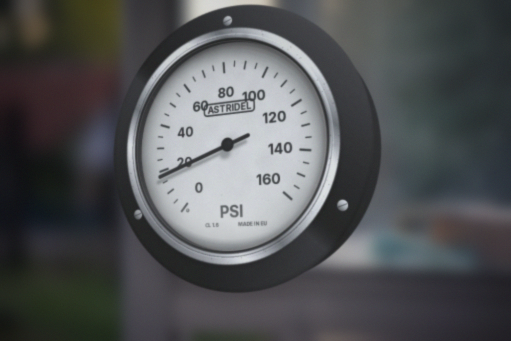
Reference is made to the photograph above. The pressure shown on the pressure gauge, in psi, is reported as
17.5 psi
